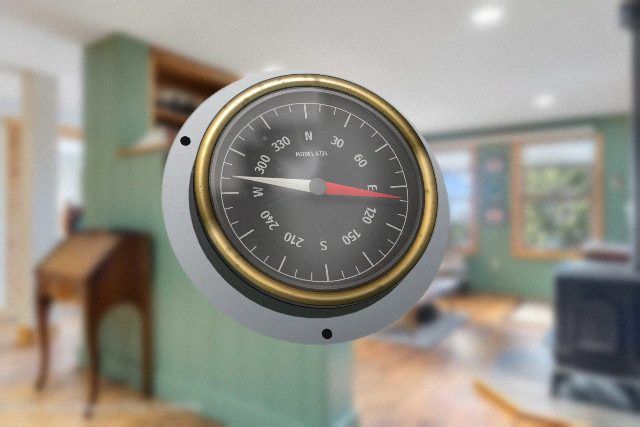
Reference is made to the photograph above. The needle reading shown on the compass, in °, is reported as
100 °
